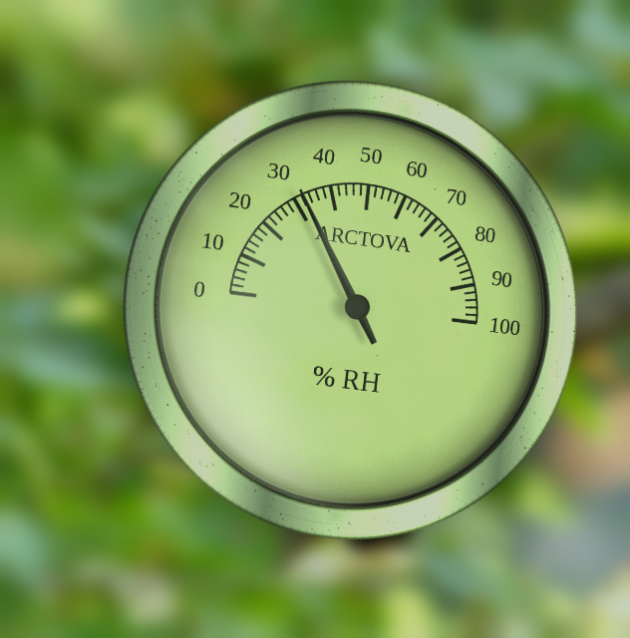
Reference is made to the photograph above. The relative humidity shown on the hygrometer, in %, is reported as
32 %
